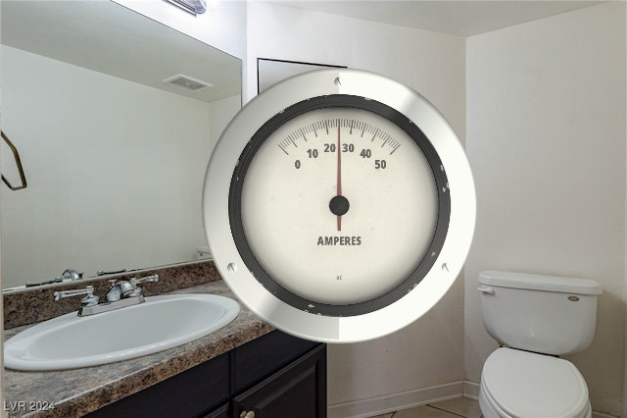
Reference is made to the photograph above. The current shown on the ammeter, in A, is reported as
25 A
